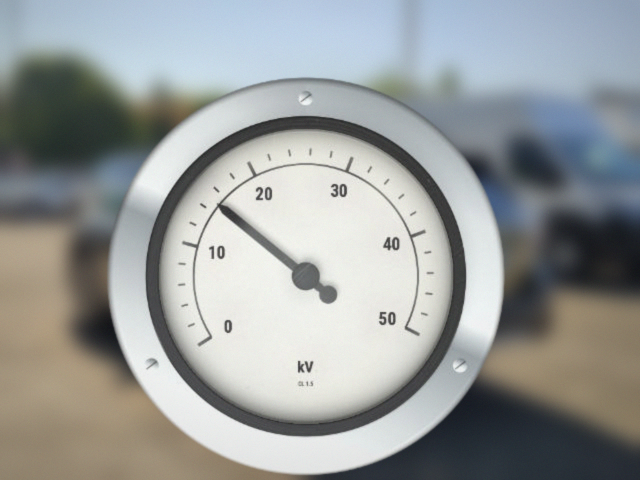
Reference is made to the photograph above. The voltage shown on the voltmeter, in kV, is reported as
15 kV
